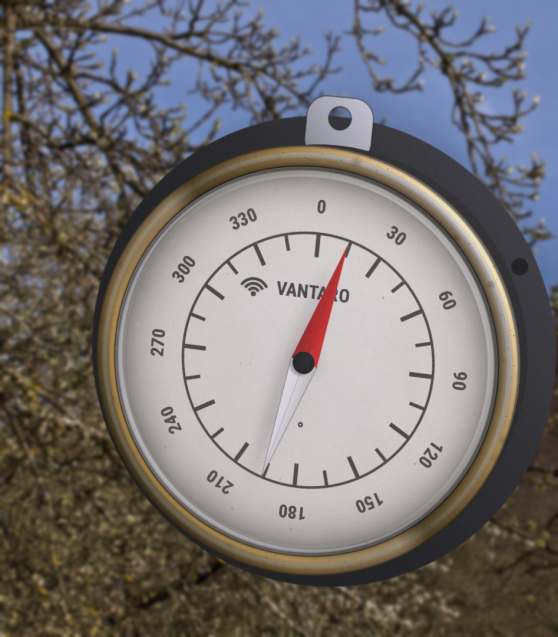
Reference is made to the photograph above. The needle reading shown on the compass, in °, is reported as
15 °
